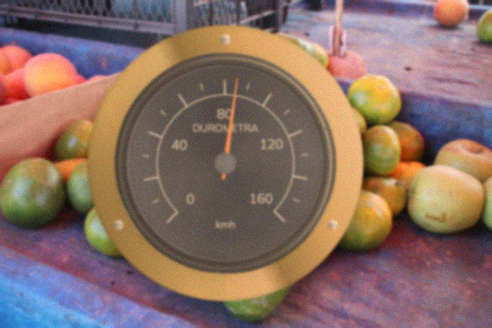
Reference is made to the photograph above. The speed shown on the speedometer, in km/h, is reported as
85 km/h
